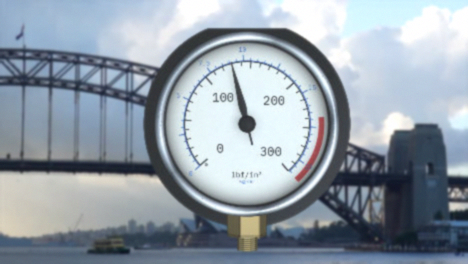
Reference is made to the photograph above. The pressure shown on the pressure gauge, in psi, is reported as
130 psi
